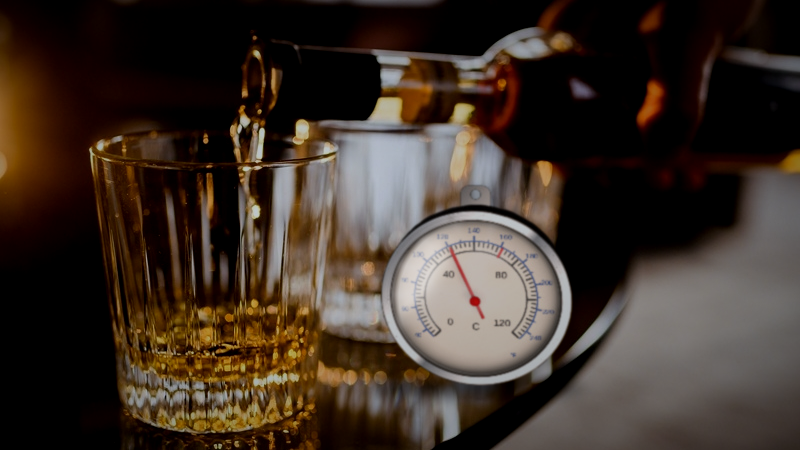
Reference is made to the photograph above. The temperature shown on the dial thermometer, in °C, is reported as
50 °C
